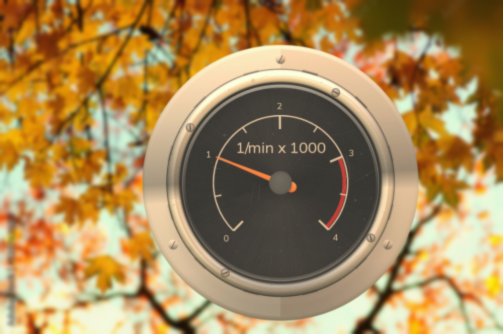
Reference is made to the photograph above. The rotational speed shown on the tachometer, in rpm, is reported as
1000 rpm
